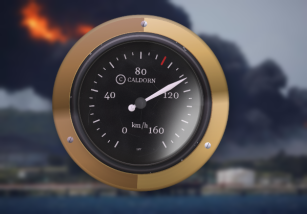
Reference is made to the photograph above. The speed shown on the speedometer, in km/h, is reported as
112.5 km/h
